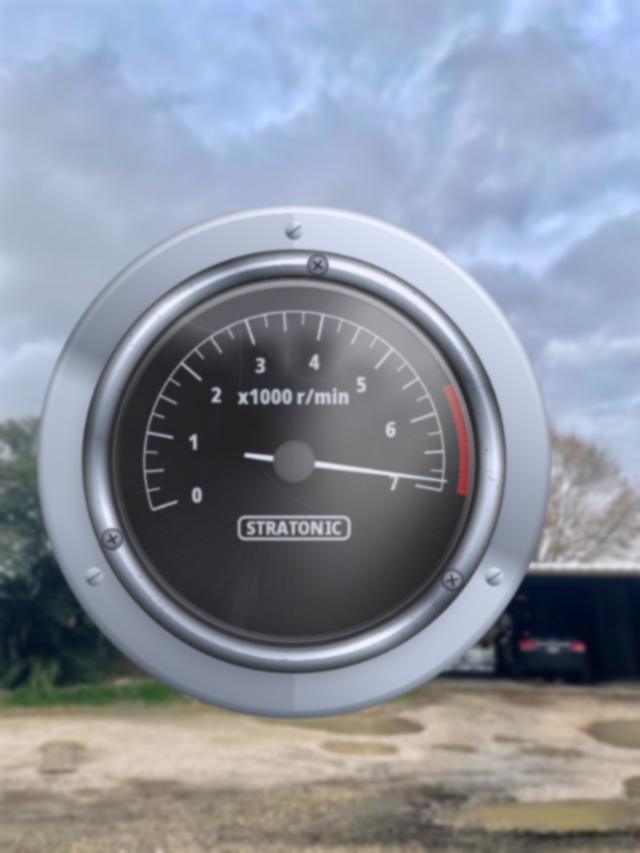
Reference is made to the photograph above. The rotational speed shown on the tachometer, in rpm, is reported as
6875 rpm
